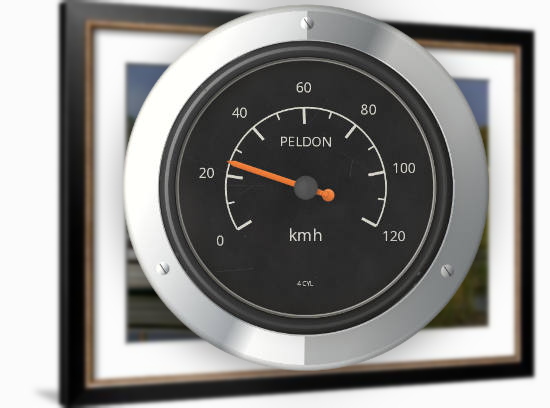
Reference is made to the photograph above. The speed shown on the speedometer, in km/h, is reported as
25 km/h
